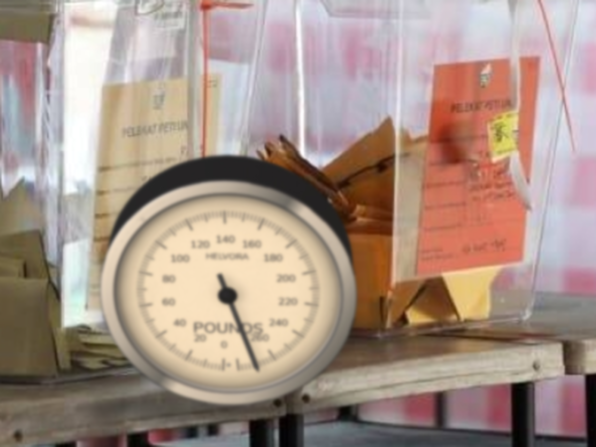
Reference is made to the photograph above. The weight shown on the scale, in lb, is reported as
270 lb
